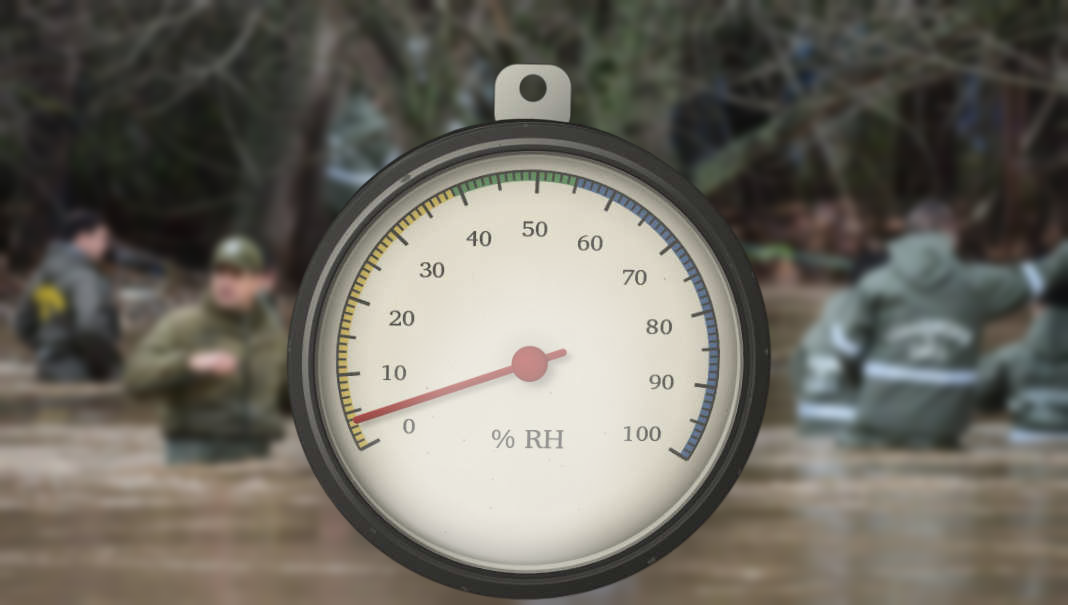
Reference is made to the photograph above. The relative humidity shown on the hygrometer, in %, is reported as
4 %
